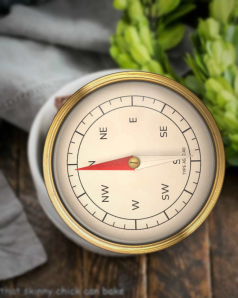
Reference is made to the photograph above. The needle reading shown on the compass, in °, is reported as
355 °
